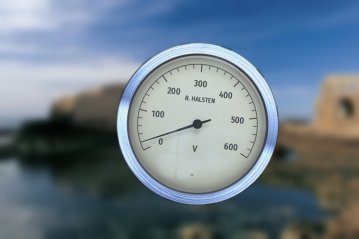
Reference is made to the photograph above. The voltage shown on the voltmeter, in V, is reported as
20 V
